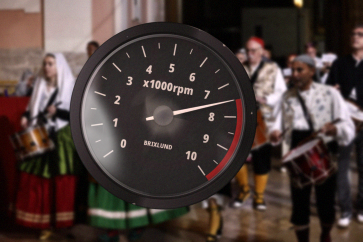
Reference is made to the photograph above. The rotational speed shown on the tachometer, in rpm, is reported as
7500 rpm
